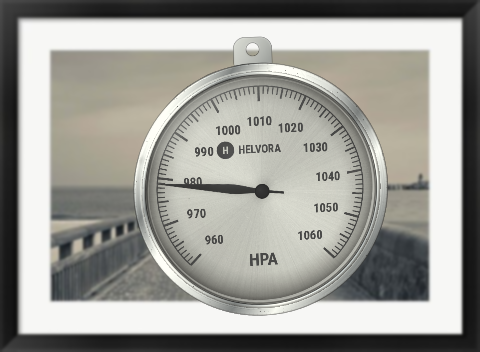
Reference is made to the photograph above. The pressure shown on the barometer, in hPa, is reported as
979 hPa
